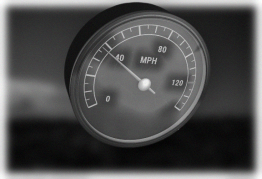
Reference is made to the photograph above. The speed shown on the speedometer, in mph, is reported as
37.5 mph
